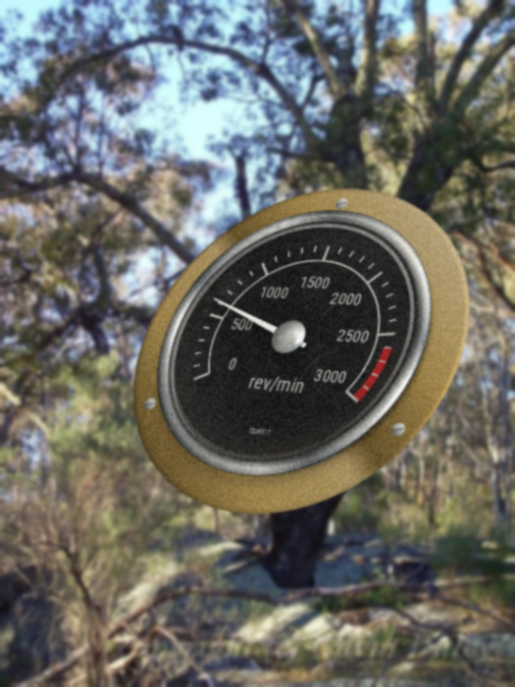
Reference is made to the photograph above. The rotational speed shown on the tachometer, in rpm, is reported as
600 rpm
